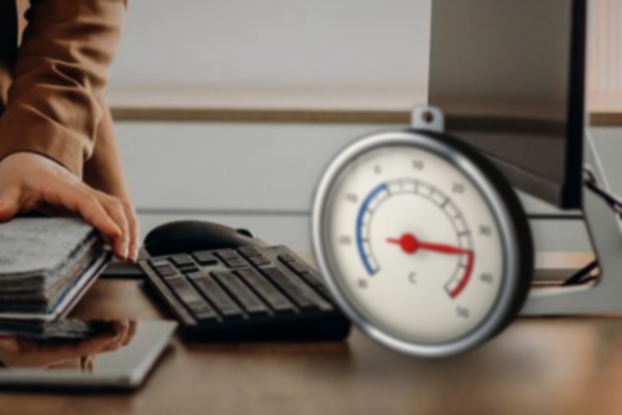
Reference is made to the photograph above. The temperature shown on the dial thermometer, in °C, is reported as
35 °C
